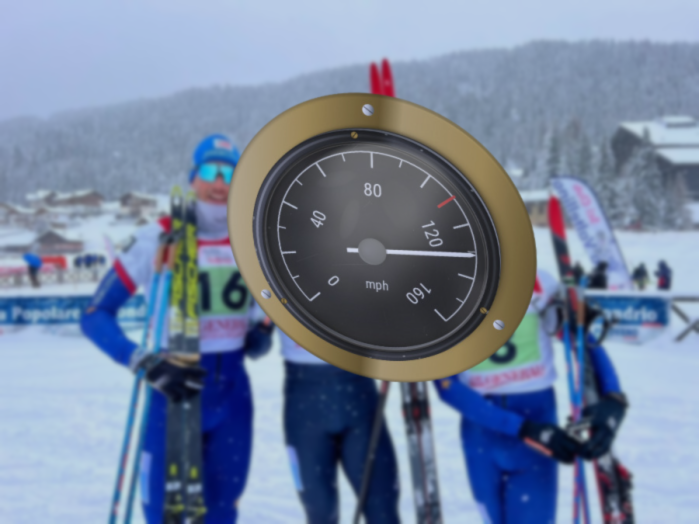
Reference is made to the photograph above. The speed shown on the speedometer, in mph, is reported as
130 mph
